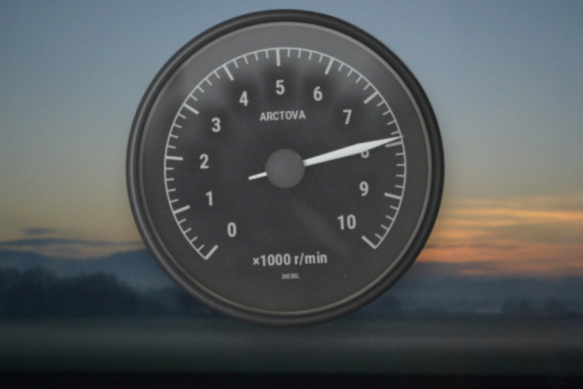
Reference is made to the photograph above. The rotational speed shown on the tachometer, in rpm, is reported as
7900 rpm
